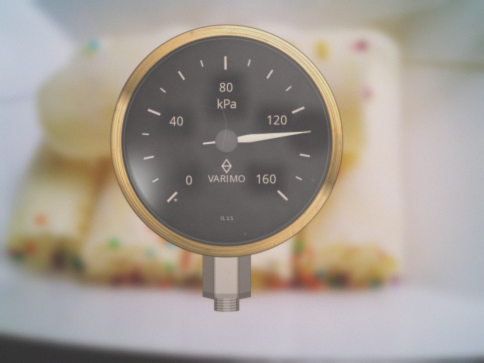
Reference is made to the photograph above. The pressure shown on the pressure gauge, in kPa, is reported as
130 kPa
